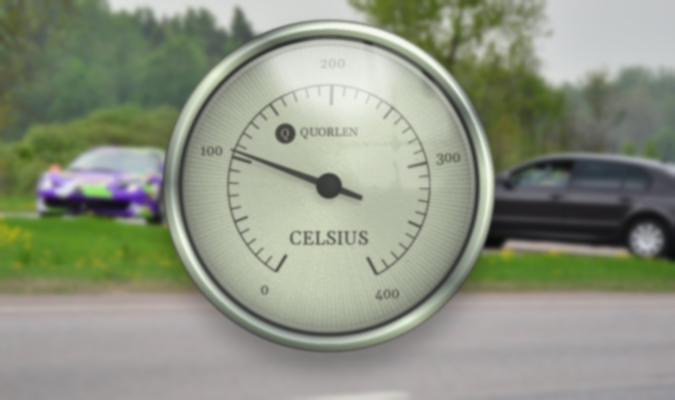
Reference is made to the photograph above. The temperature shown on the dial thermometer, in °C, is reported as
105 °C
